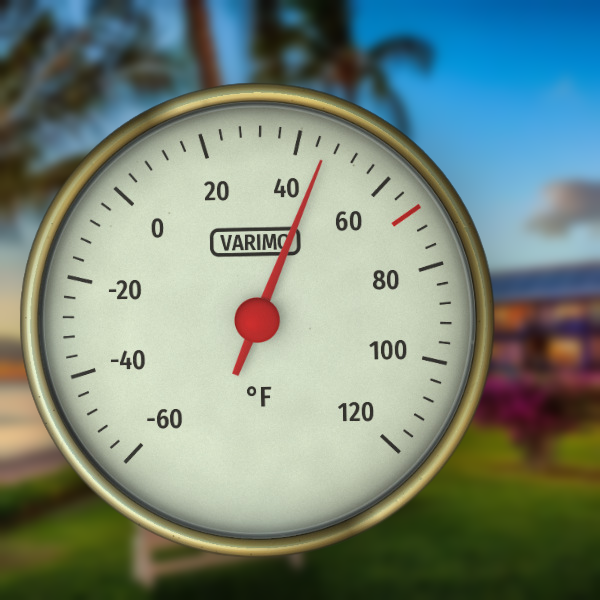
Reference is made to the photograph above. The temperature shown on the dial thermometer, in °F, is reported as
46 °F
